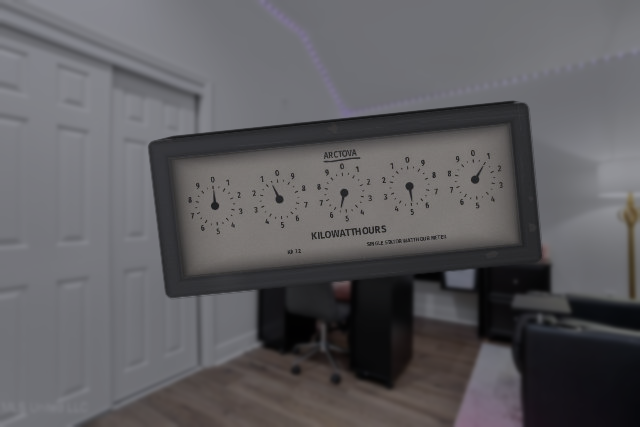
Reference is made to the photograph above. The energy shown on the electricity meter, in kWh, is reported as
551 kWh
